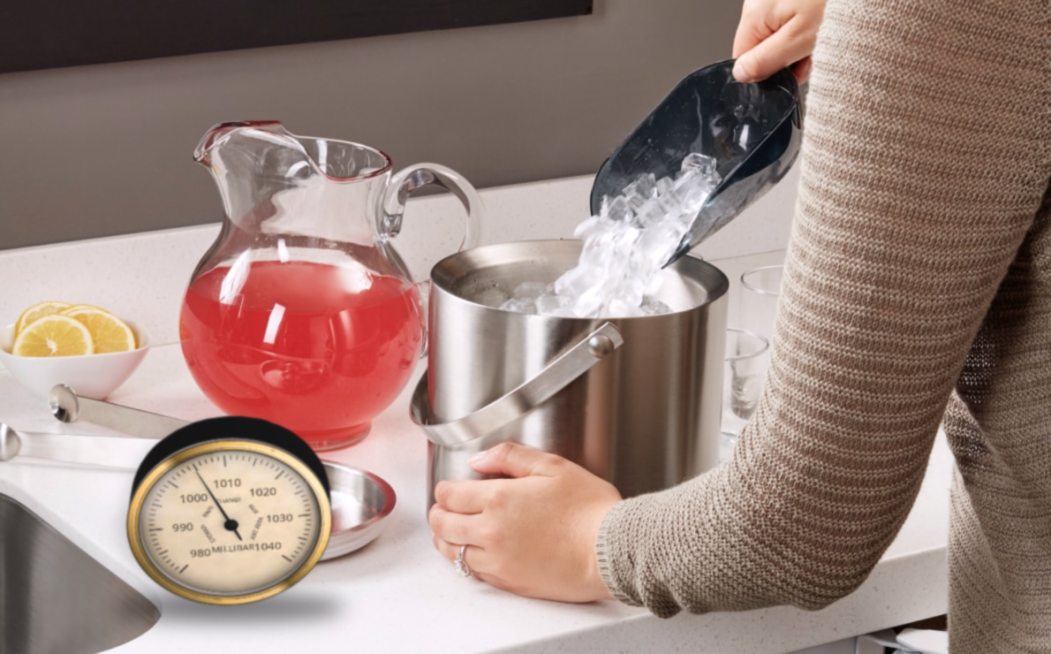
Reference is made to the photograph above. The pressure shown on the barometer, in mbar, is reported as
1005 mbar
